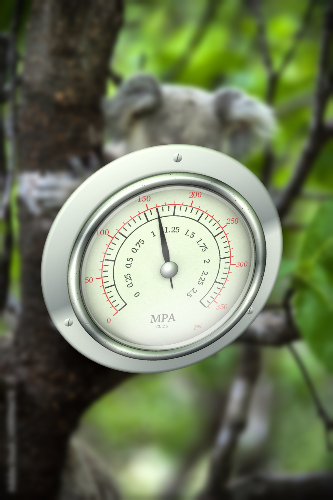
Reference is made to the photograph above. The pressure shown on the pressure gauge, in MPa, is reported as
1.1 MPa
